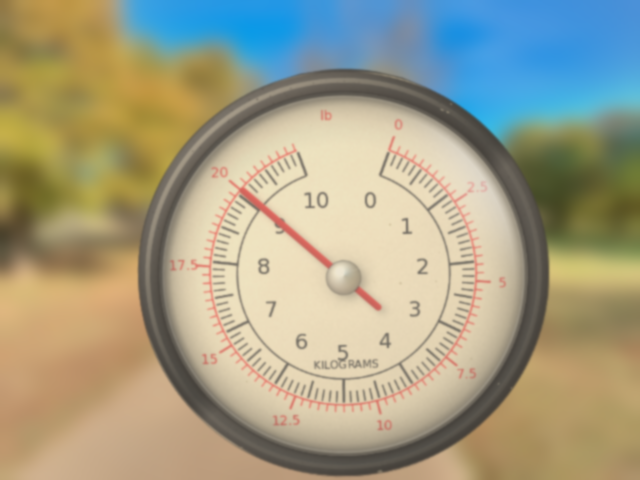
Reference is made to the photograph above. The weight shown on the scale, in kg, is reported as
9.1 kg
